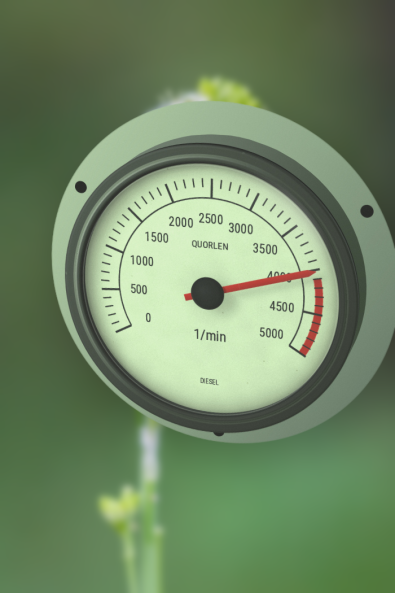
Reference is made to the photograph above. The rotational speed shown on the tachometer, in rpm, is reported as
4000 rpm
